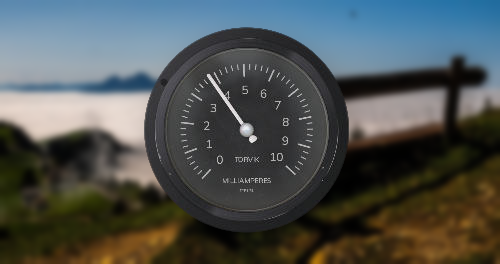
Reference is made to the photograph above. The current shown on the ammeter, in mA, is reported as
3.8 mA
